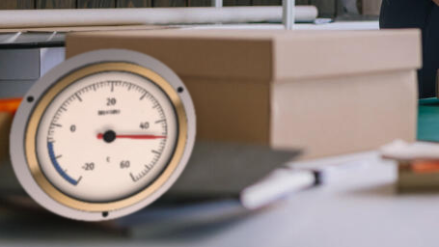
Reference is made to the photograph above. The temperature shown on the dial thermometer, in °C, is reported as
45 °C
